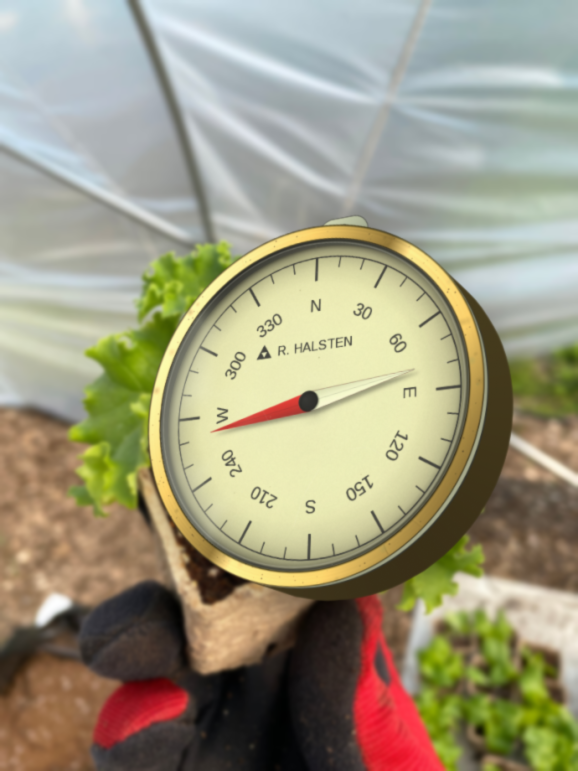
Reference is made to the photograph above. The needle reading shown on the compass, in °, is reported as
260 °
